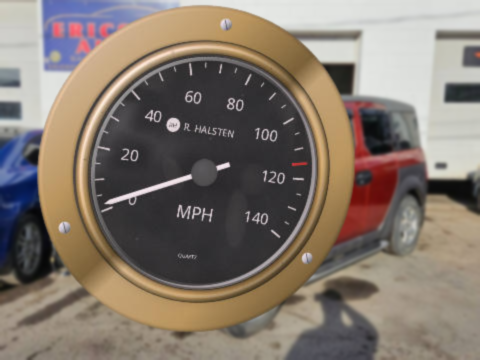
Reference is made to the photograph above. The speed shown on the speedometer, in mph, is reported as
2.5 mph
